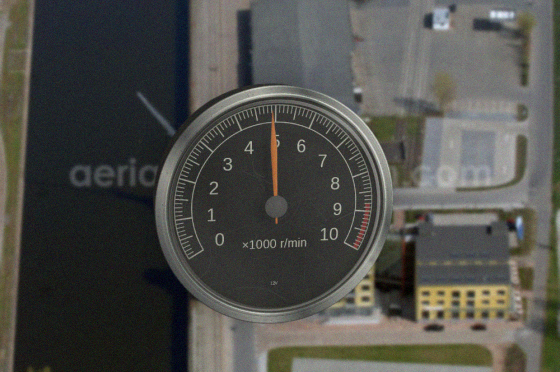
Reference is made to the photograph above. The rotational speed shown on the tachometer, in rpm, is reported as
4900 rpm
